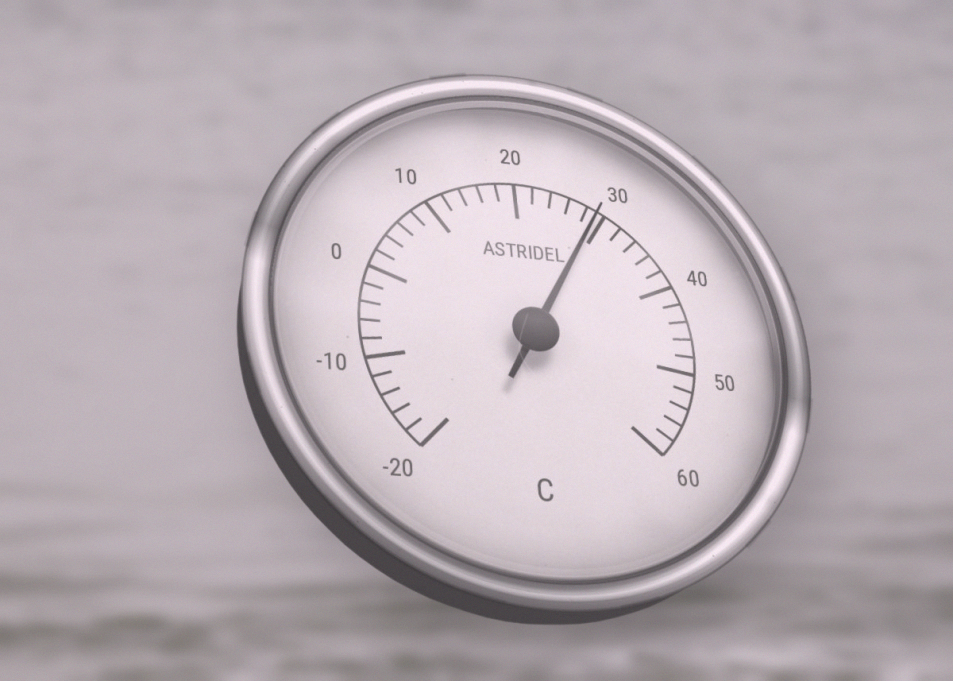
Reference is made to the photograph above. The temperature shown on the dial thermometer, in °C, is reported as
29 °C
